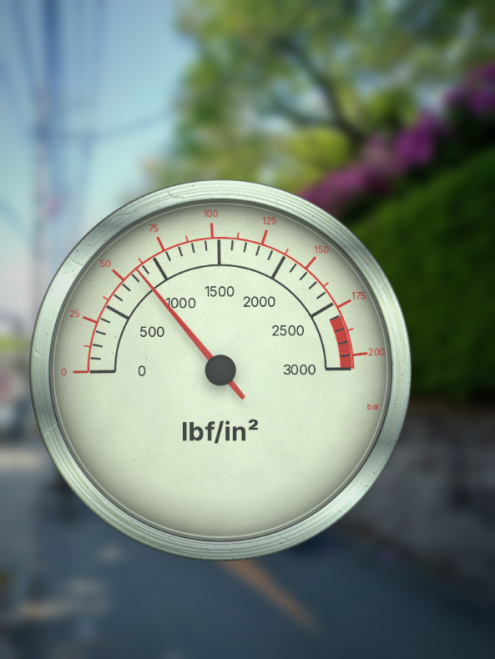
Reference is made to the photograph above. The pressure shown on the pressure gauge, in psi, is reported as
850 psi
